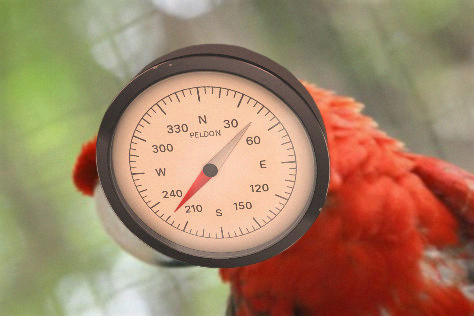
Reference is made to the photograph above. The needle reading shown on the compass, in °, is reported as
225 °
